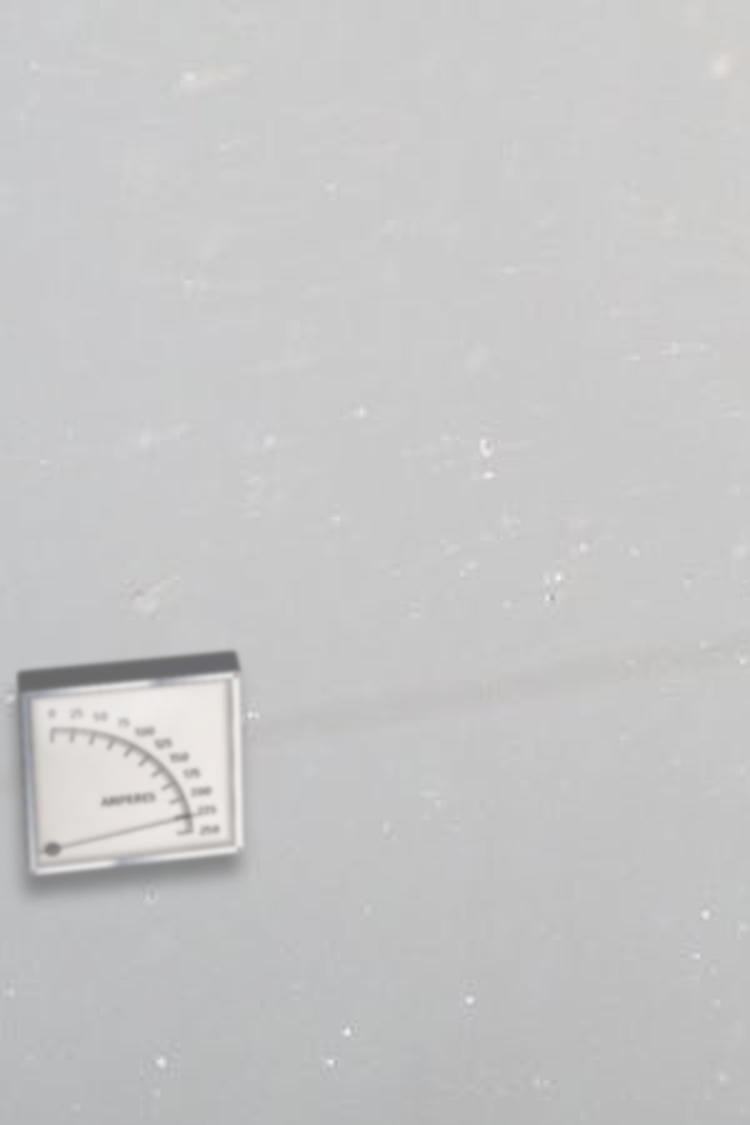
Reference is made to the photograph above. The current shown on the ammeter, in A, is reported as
225 A
